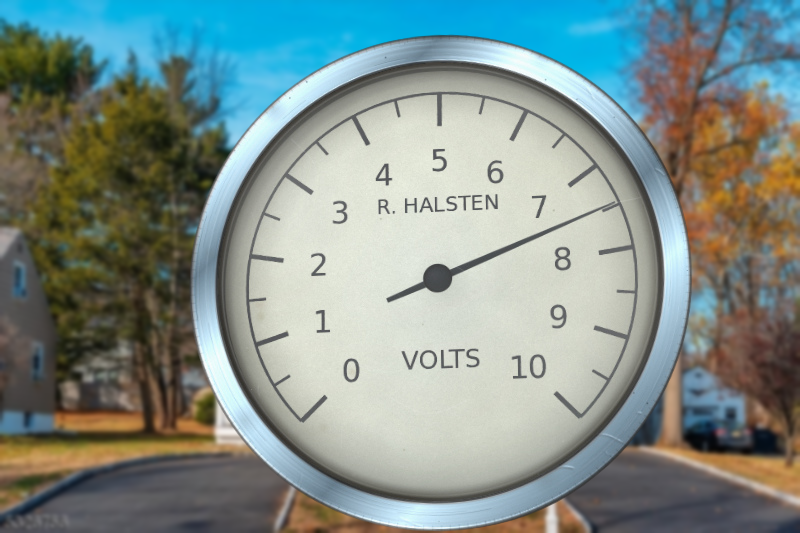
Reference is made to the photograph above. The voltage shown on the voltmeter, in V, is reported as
7.5 V
